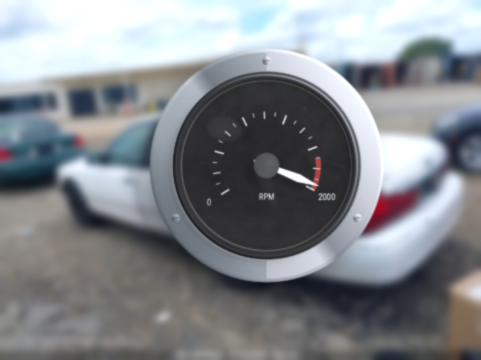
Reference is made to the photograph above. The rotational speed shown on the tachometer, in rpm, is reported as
1950 rpm
